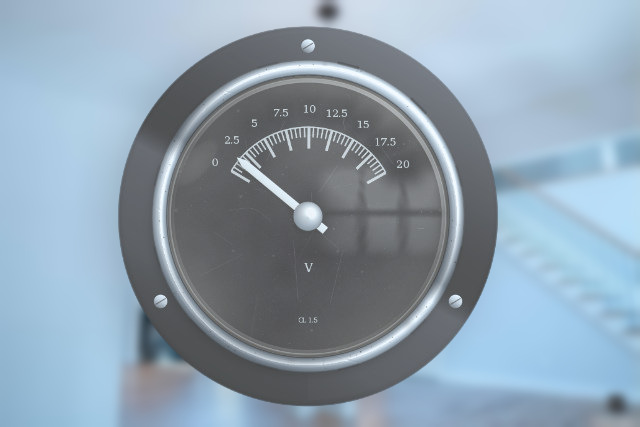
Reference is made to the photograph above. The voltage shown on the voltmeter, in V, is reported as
1.5 V
